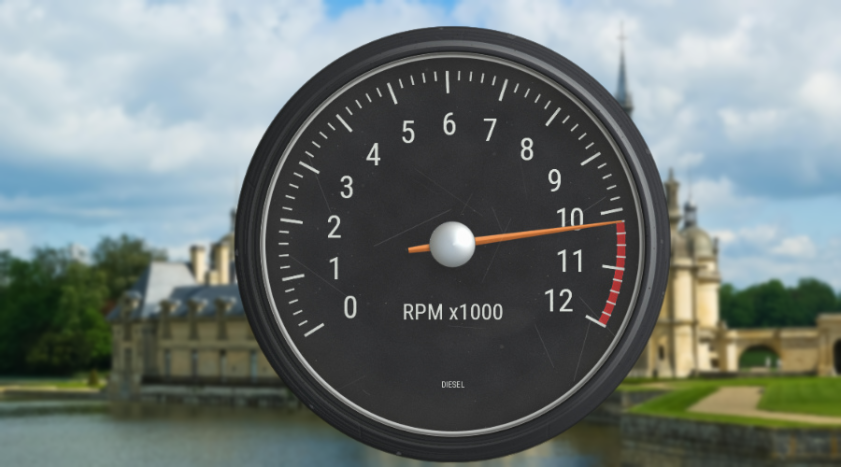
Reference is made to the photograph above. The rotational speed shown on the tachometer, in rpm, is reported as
10200 rpm
